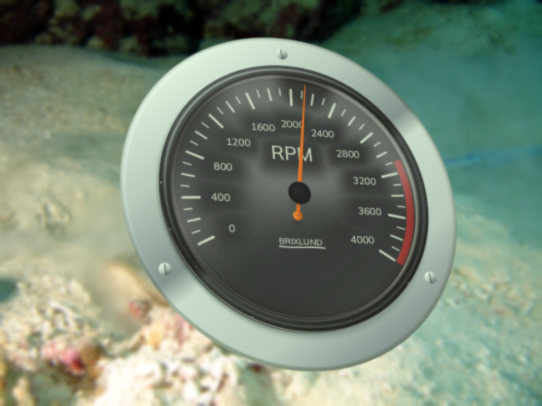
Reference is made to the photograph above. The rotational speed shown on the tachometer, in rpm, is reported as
2100 rpm
